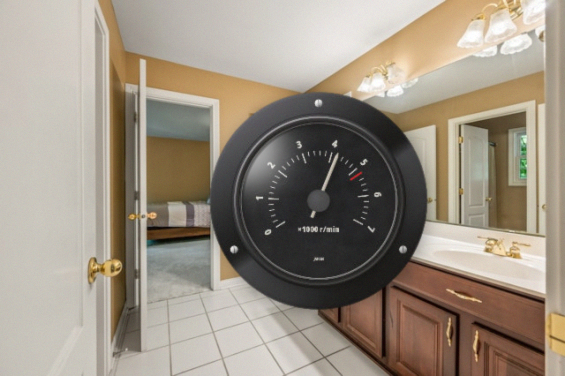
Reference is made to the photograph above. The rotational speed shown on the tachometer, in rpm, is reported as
4200 rpm
